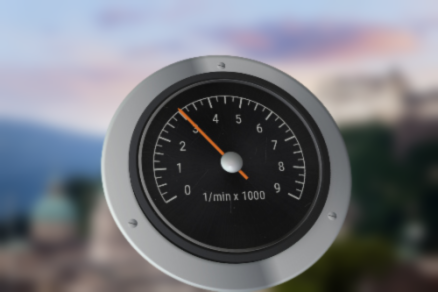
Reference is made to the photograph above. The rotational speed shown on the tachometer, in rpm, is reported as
3000 rpm
